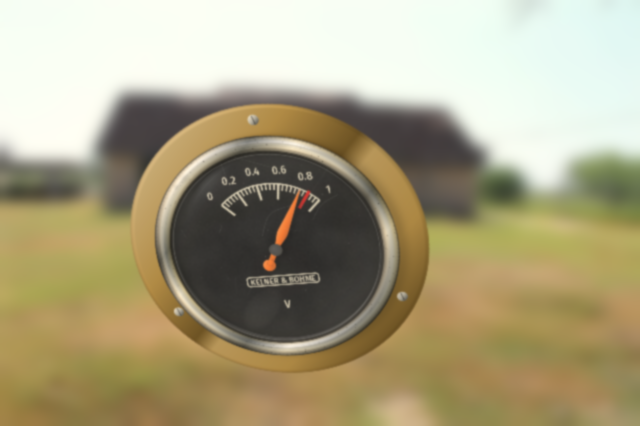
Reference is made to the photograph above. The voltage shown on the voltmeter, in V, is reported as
0.8 V
